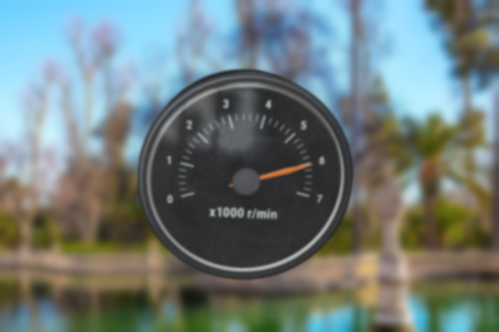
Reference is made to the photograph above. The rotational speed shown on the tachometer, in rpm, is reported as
6000 rpm
